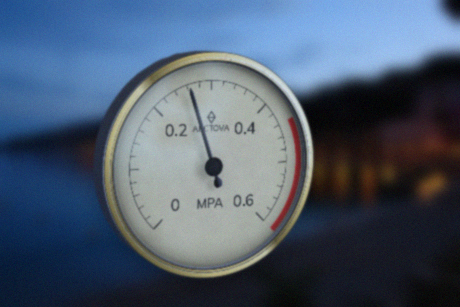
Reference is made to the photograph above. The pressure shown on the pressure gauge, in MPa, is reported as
0.26 MPa
